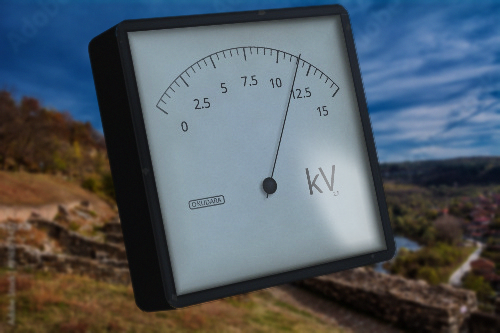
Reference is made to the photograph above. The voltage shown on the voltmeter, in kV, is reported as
11.5 kV
